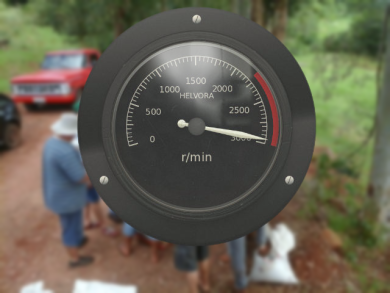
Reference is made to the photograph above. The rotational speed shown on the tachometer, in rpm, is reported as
2950 rpm
